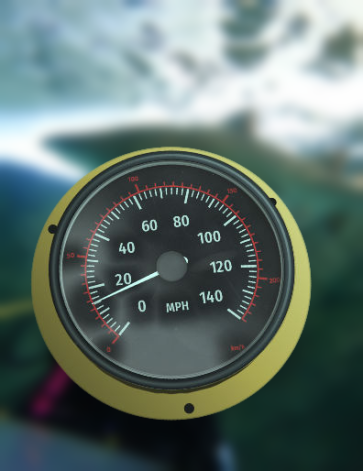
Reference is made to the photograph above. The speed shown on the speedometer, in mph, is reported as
14 mph
